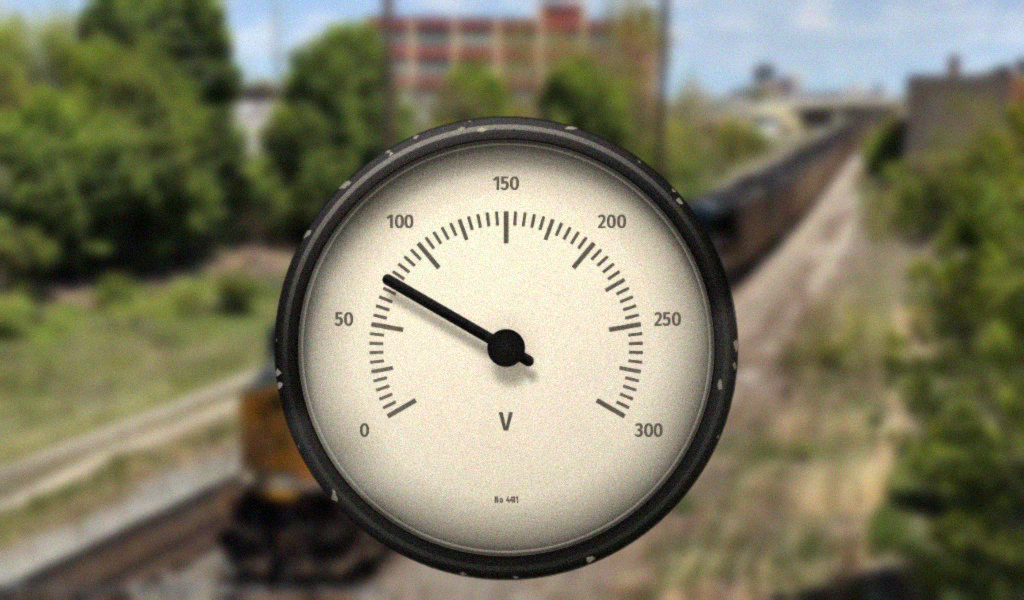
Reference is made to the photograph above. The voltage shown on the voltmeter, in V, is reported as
75 V
